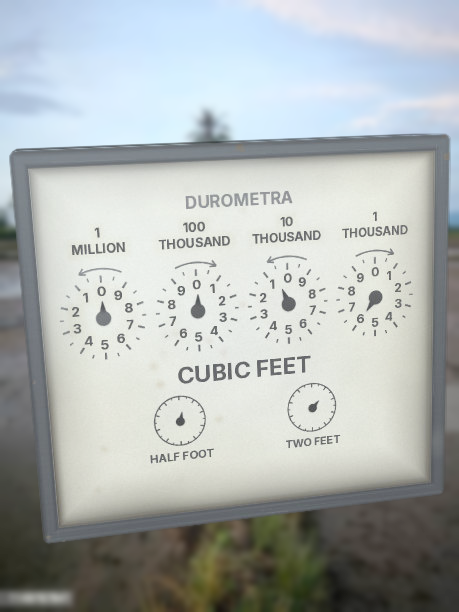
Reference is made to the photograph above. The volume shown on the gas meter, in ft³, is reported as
600 ft³
